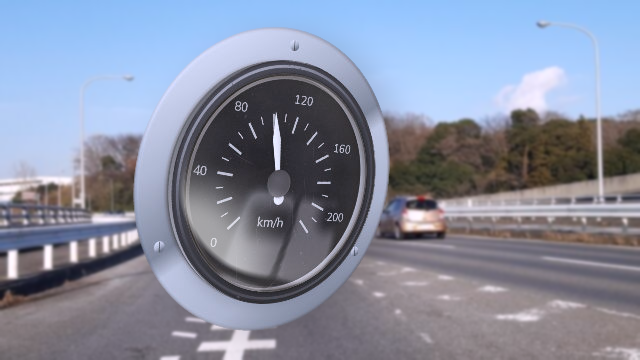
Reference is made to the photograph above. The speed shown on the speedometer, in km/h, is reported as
100 km/h
